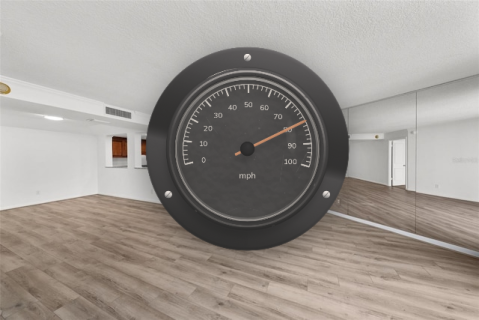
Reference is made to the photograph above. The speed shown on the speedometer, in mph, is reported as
80 mph
